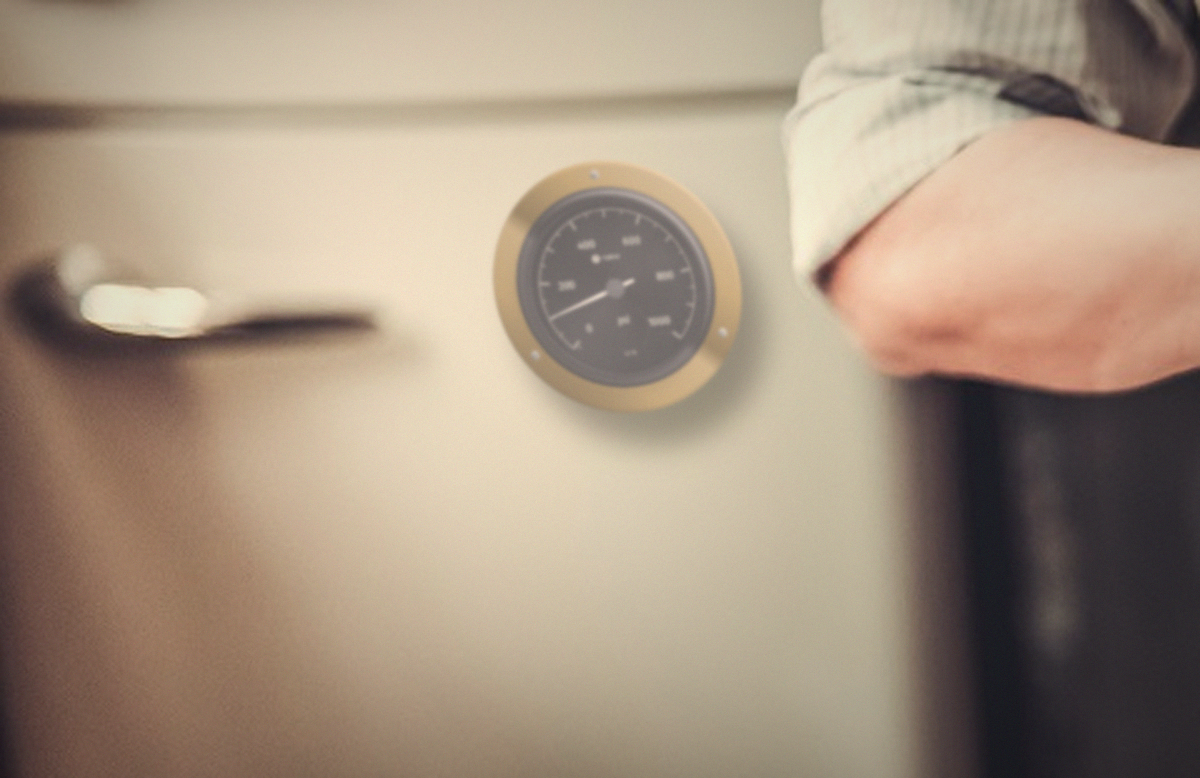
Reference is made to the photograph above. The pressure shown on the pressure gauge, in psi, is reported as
100 psi
